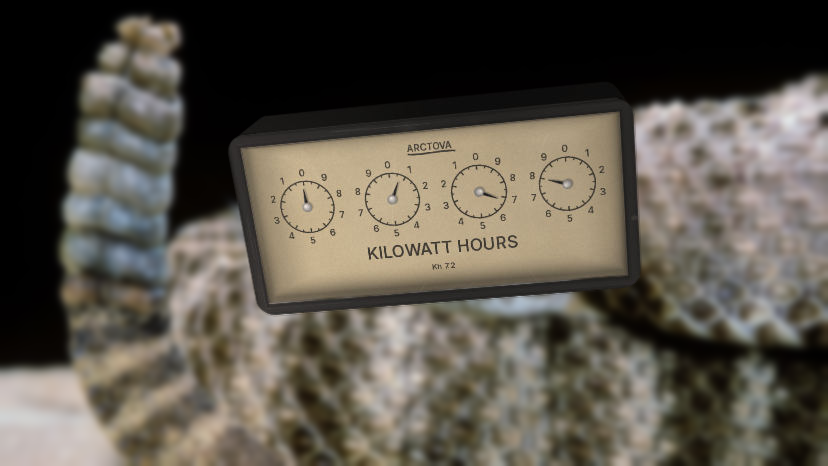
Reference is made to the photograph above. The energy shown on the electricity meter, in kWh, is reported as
68 kWh
